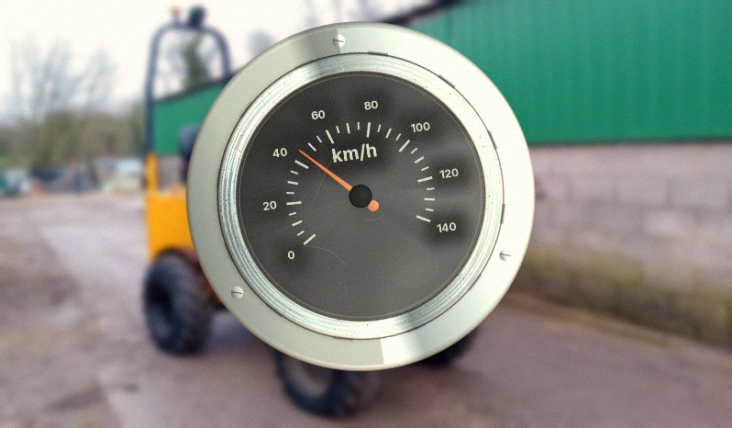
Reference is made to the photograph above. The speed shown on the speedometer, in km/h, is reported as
45 km/h
